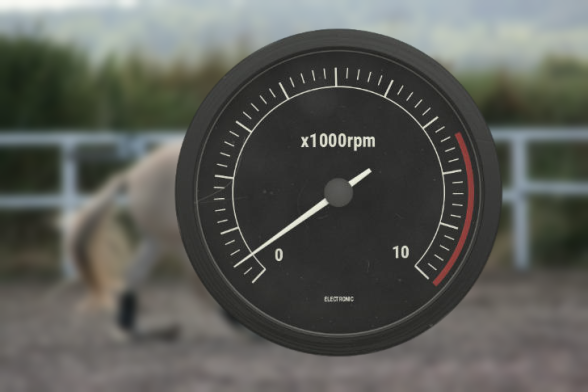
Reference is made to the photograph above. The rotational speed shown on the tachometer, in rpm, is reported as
400 rpm
